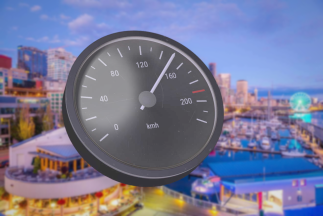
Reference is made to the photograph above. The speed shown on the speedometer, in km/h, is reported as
150 km/h
